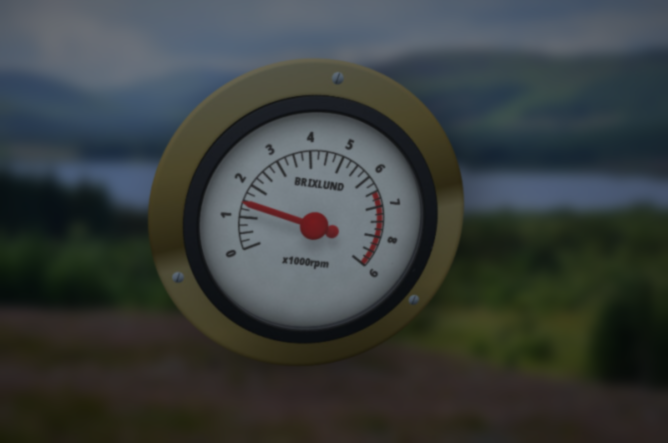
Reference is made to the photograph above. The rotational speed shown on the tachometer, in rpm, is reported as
1500 rpm
